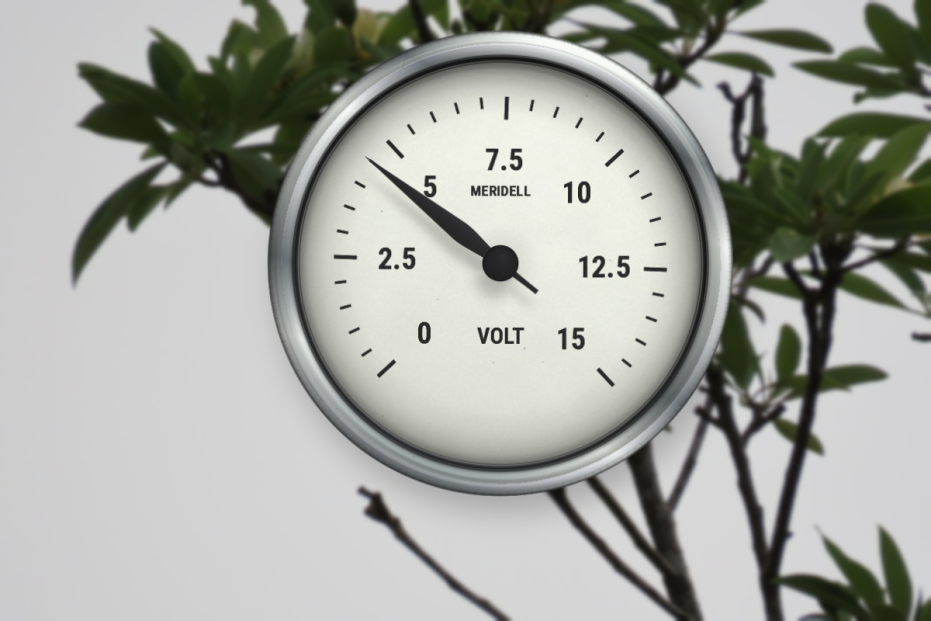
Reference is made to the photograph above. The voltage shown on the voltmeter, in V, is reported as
4.5 V
